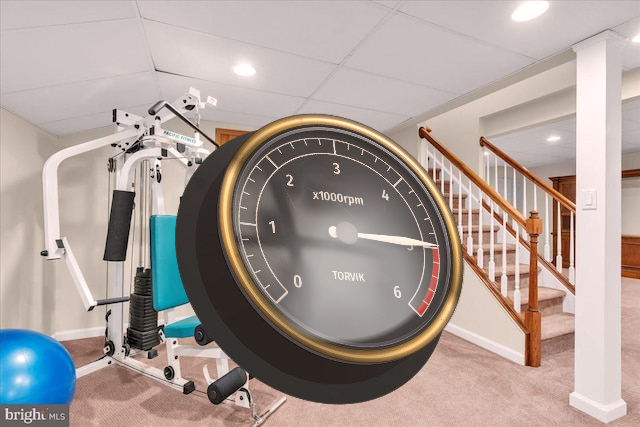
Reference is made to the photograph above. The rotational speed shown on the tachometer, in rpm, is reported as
5000 rpm
